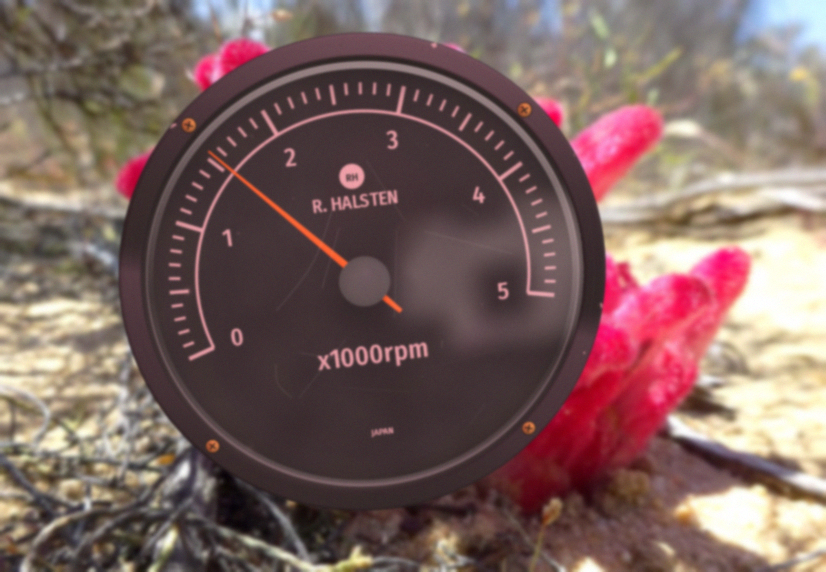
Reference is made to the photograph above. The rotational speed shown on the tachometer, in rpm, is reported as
1550 rpm
